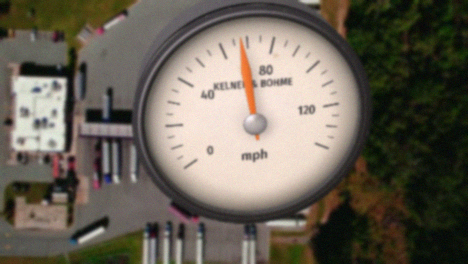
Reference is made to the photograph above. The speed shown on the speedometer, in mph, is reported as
67.5 mph
